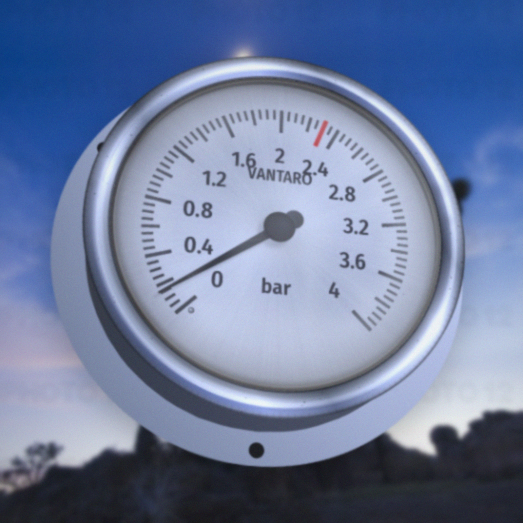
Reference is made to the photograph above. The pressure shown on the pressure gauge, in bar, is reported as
0.15 bar
